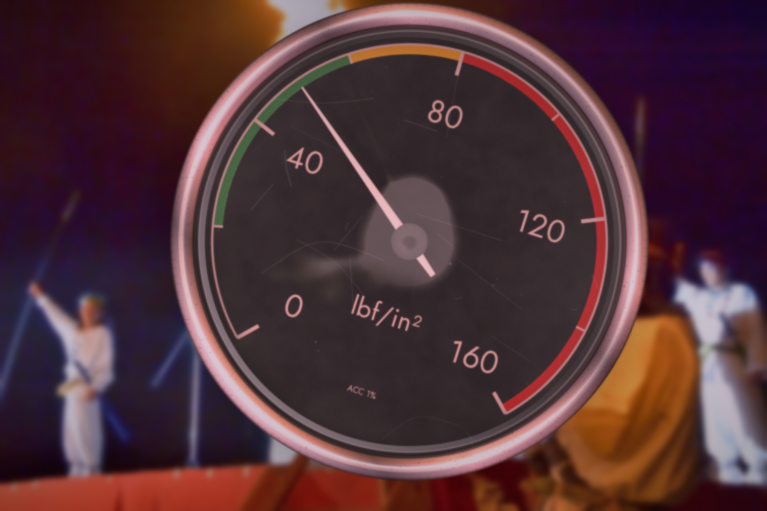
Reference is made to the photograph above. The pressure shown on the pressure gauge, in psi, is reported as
50 psi
